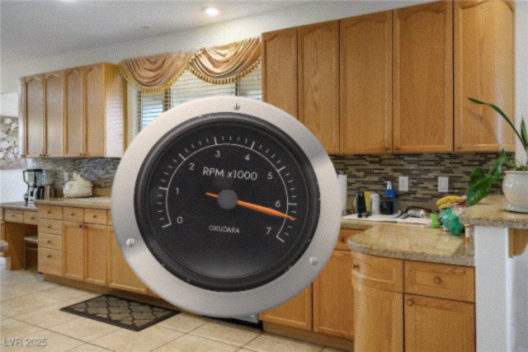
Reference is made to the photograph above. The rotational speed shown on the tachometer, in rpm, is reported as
6400 rpm
